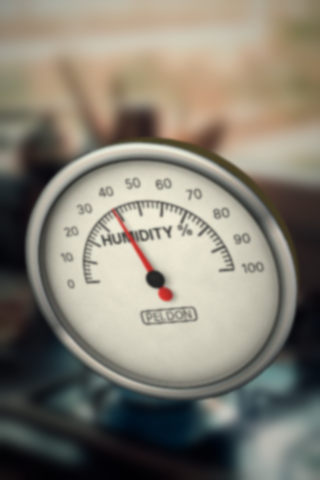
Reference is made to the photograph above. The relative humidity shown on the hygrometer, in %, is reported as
40 %
